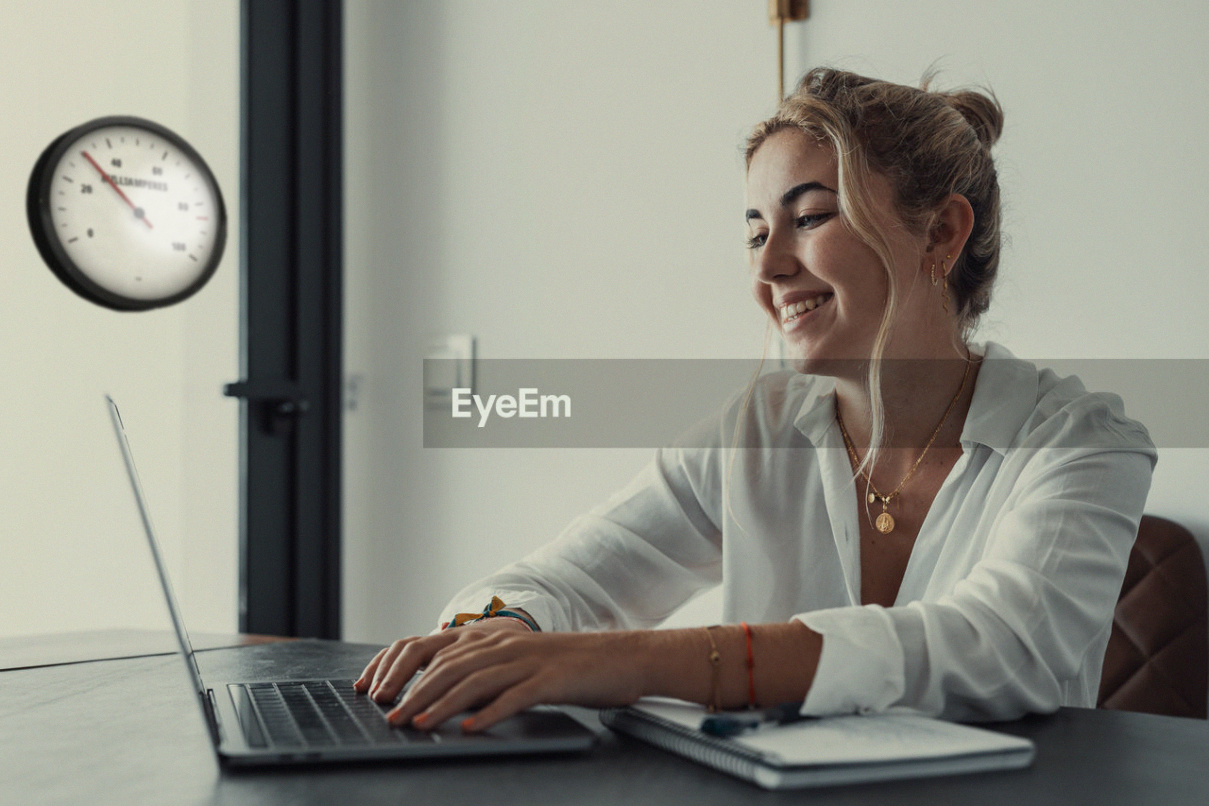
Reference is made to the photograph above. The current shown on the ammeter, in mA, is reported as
30 mA
